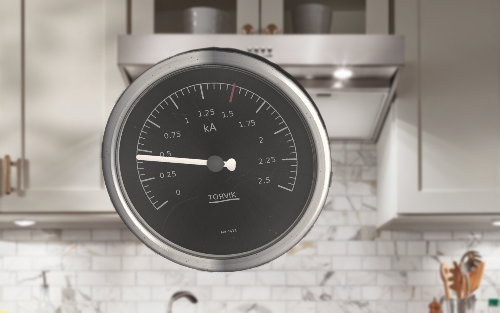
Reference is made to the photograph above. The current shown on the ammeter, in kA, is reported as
0.45 kA
